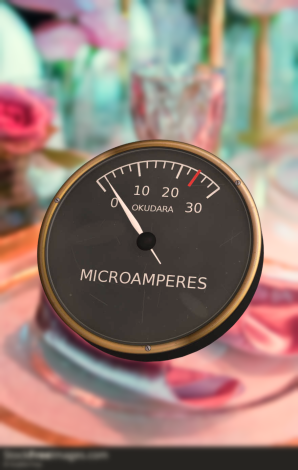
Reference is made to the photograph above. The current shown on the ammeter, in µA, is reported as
2 µA
